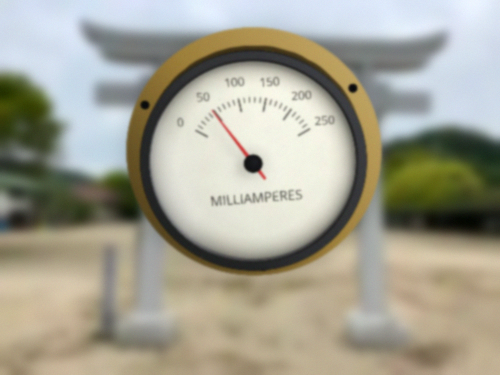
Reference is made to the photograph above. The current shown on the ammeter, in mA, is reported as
50 mA
